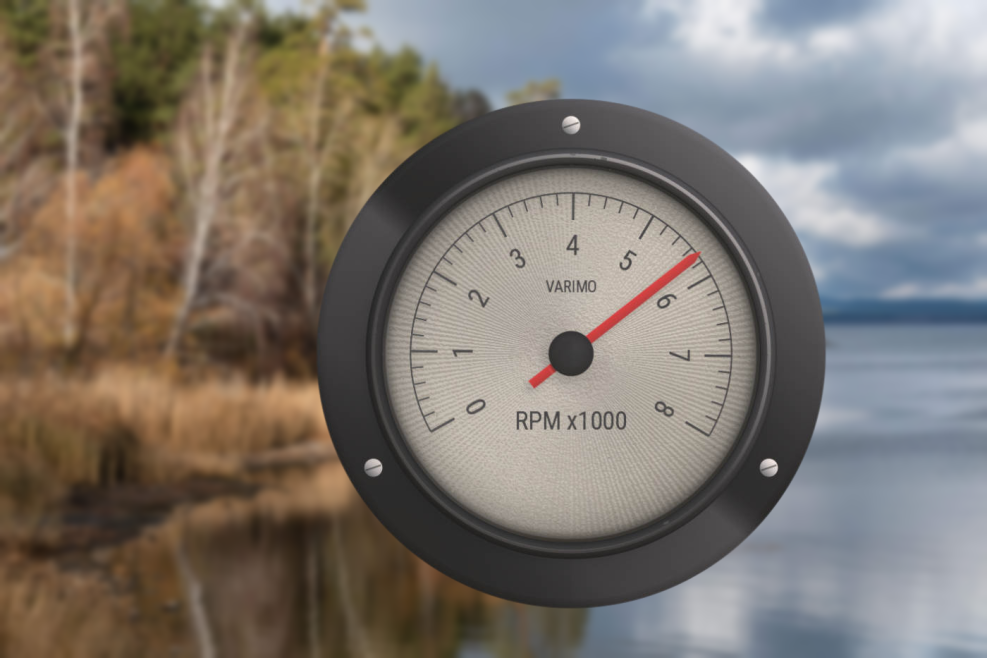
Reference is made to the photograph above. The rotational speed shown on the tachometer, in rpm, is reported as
5700 rpm
